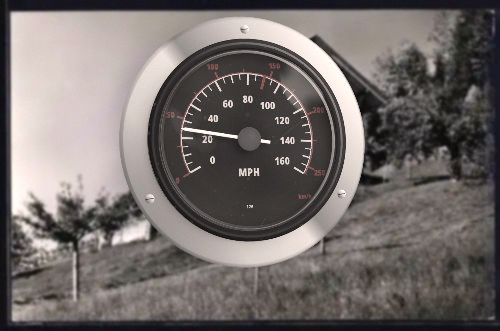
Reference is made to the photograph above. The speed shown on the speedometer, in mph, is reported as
25 mph
